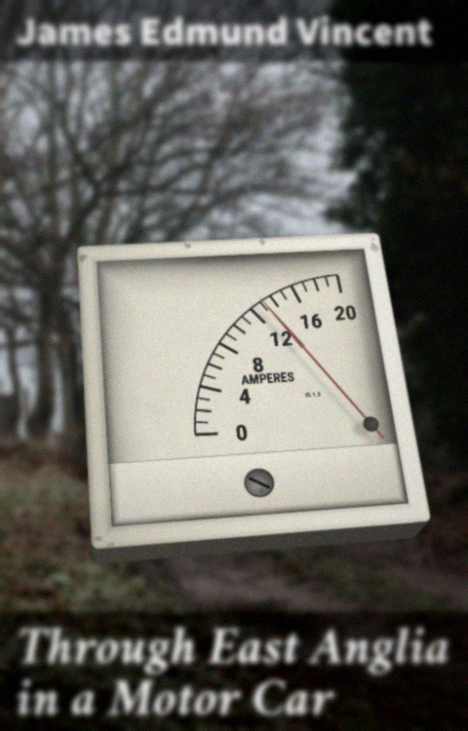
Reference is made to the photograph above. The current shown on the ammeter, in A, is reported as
13 A
